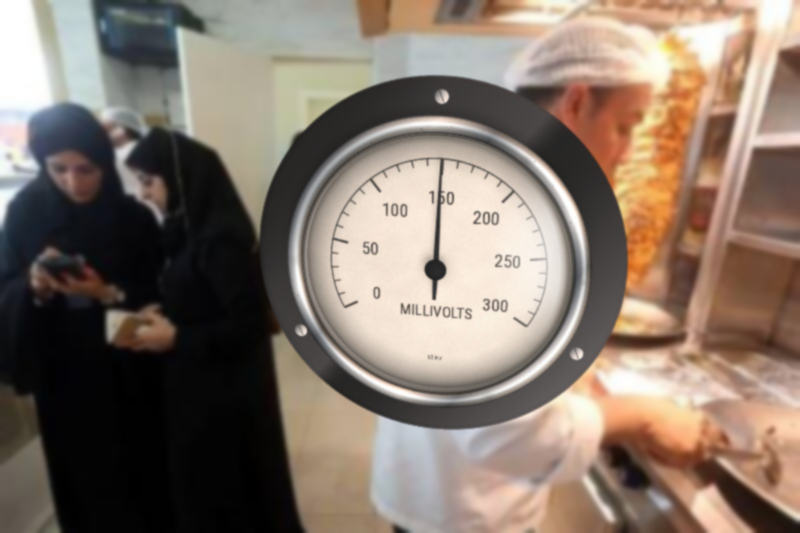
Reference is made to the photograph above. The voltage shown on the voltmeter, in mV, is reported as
150 mV
